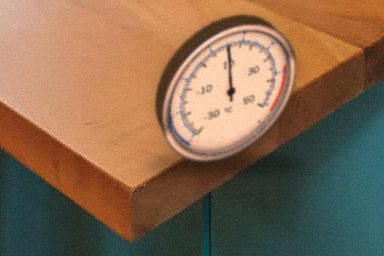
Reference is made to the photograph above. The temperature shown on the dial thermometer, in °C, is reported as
10 °C
